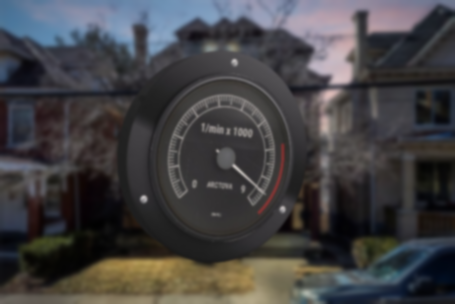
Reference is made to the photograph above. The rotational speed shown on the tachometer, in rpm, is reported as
8500 rpm
